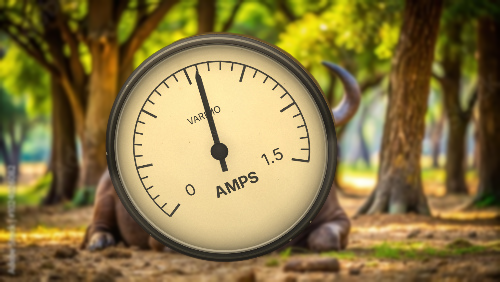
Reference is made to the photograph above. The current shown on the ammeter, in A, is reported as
0.8 A
